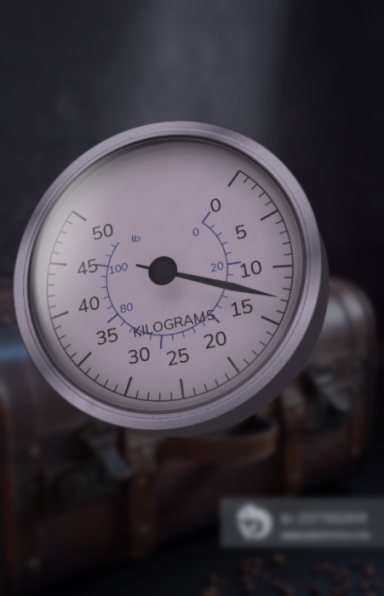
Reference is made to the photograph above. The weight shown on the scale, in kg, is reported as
13 kg
